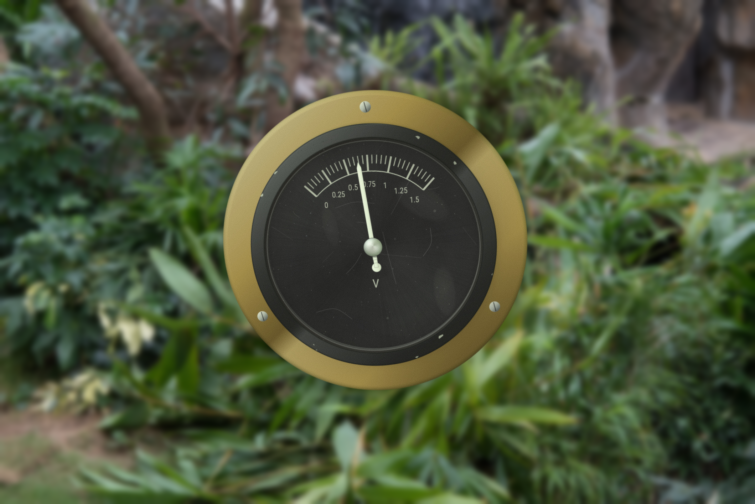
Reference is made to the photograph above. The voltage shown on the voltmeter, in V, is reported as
0.65 V
